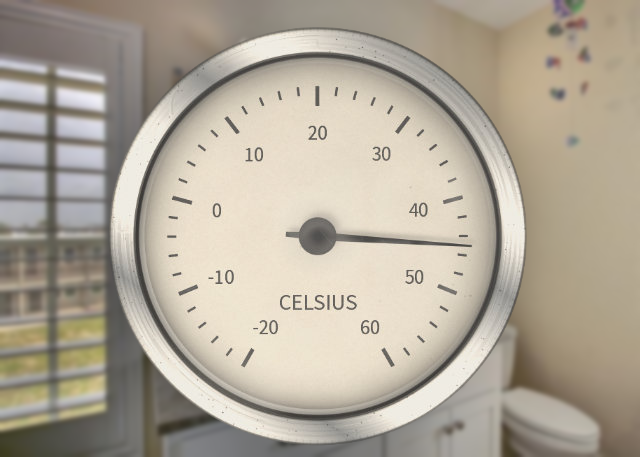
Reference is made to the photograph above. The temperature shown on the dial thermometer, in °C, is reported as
45 °C
